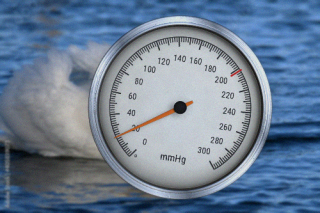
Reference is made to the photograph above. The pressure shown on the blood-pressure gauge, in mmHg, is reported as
20 mmHg
